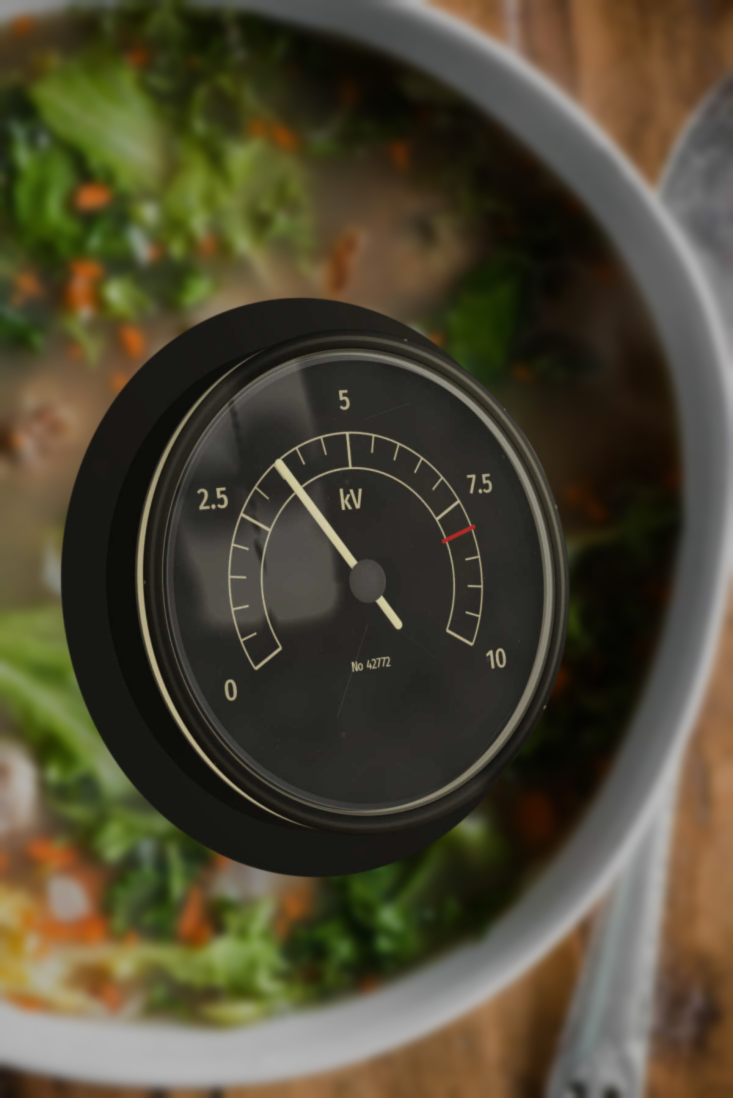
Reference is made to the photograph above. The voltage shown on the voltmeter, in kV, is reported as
3.5 kV
